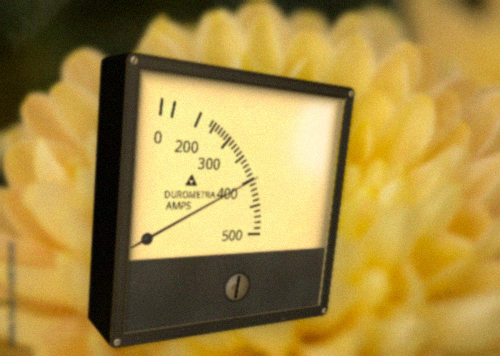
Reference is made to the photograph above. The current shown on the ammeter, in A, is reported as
400 A
